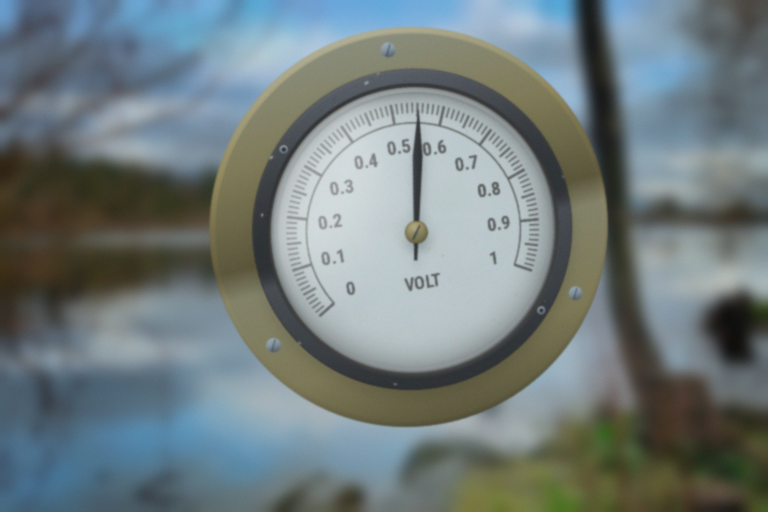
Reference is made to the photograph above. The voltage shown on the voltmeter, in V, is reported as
0.55 V
